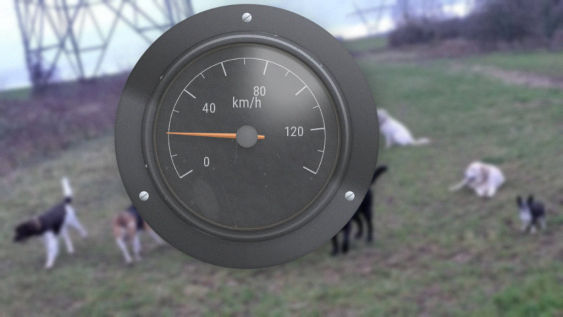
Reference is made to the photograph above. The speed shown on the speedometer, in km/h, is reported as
20 km/h
